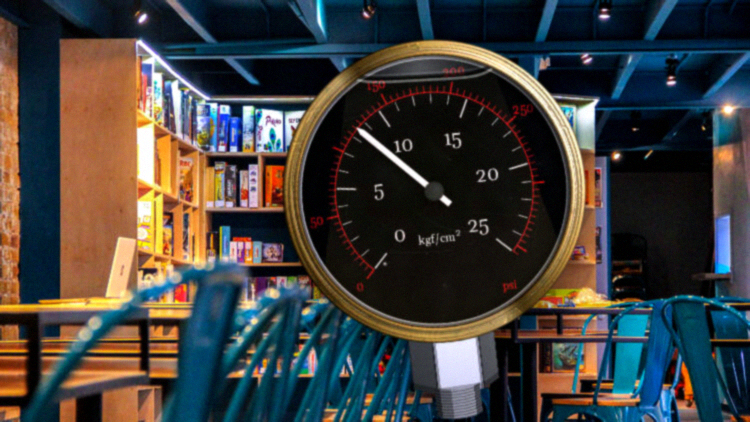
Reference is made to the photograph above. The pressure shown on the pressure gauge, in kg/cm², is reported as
8.5 kg/cm²
